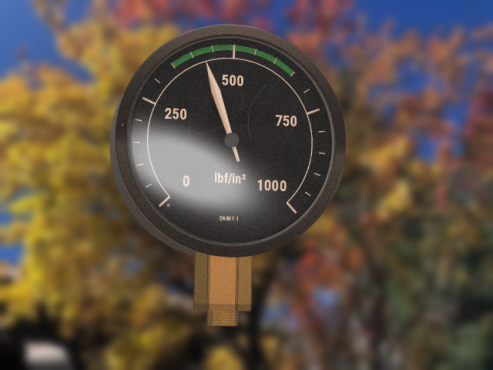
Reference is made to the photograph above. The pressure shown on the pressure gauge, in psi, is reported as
425 psi
